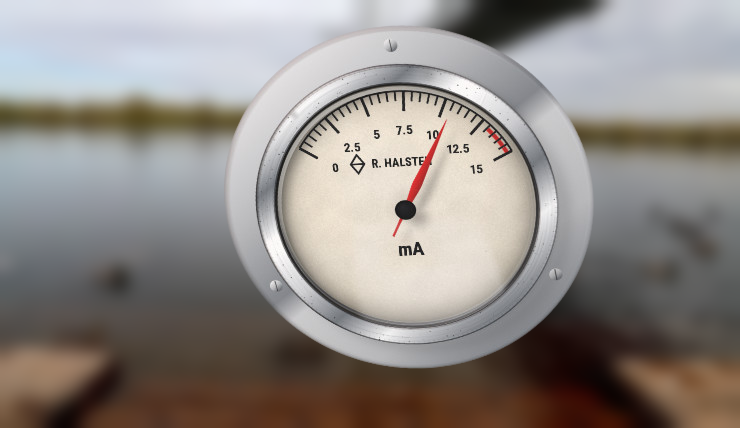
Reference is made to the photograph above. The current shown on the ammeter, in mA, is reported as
10.5 mA
